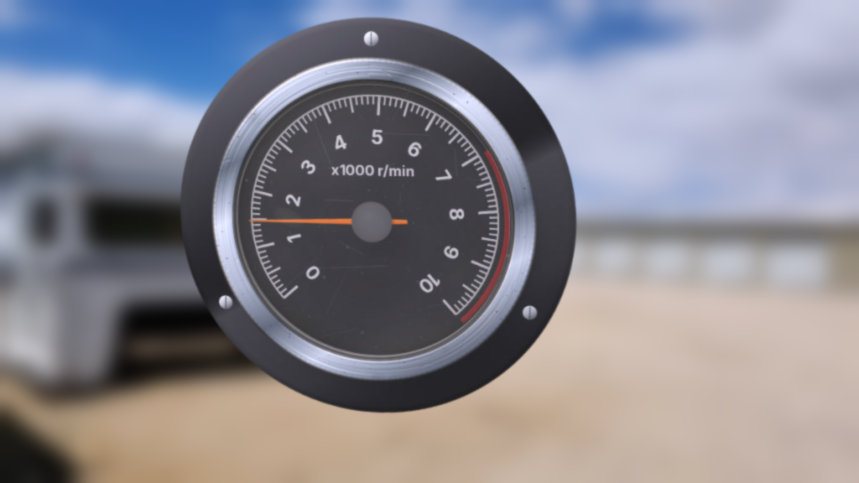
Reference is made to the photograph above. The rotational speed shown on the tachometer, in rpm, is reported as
1500 rpm
